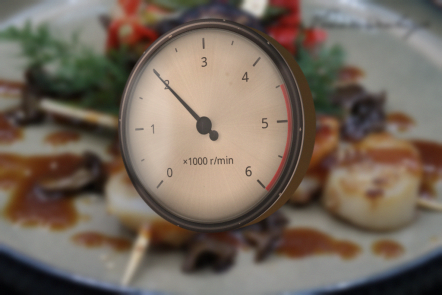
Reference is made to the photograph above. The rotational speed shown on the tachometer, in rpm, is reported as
2000 rpm
